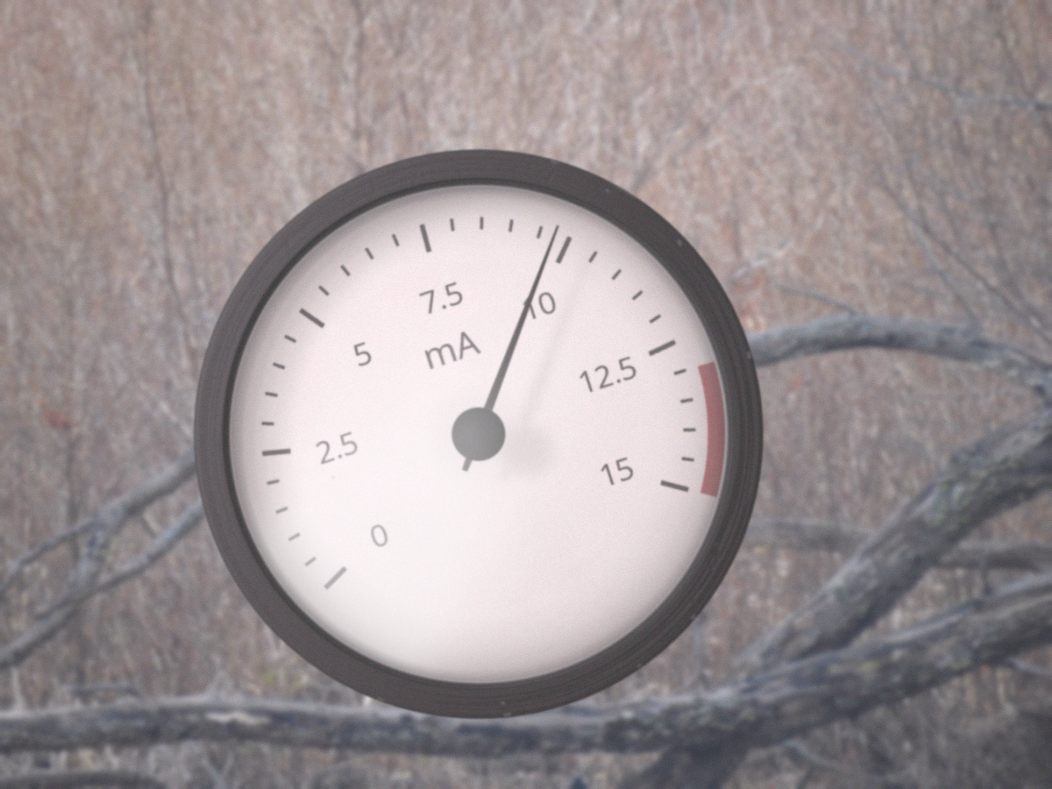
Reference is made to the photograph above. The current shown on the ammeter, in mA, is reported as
9.75 mA
